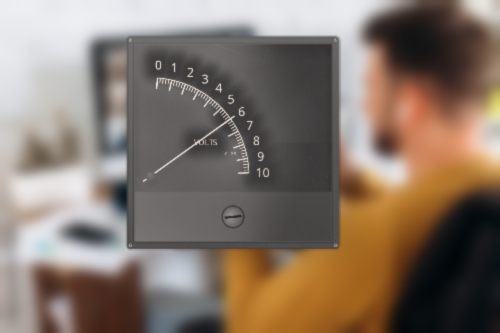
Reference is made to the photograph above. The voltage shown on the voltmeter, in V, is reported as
6 V
